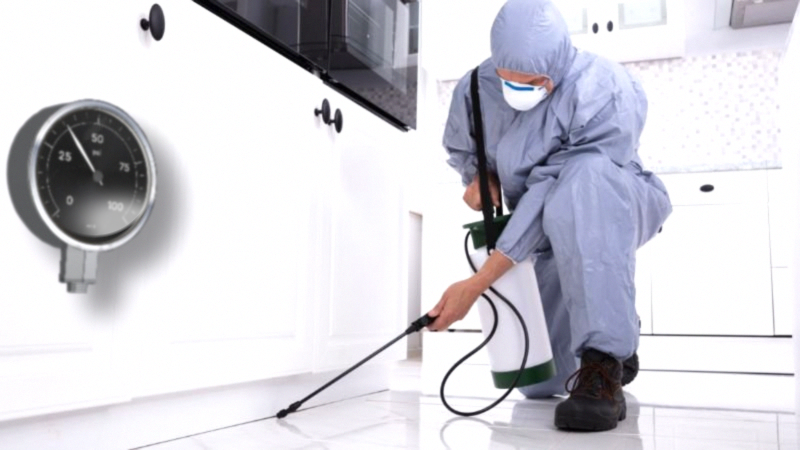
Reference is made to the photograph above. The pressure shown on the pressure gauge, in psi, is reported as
35 psi
